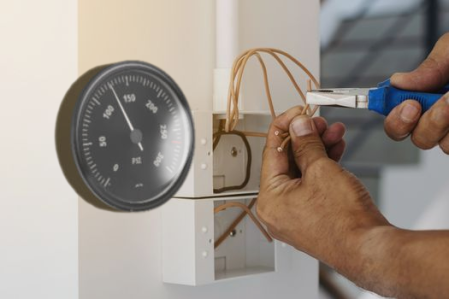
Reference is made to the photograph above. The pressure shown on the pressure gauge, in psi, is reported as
125 psi
